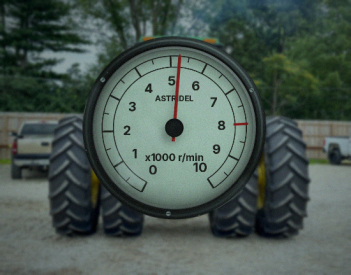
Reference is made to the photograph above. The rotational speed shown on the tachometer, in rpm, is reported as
5250 rpm
